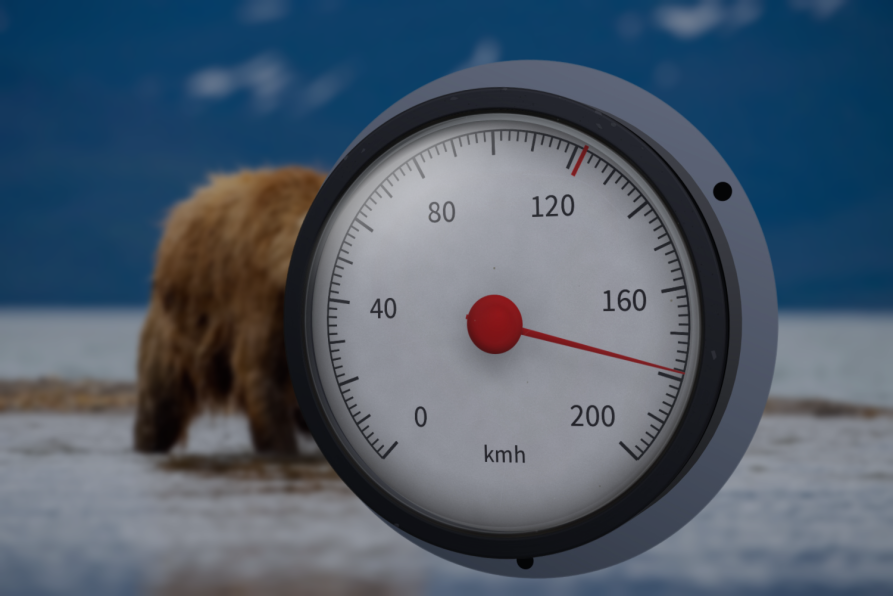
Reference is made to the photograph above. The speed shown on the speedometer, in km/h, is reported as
178 km/h
